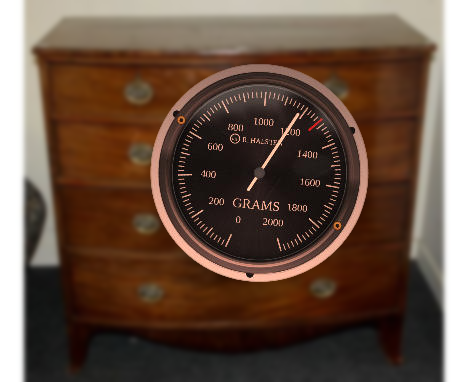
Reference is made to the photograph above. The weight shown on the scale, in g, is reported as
1180 g
